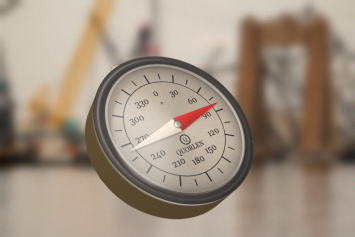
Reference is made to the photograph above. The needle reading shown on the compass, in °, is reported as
82.5 °
